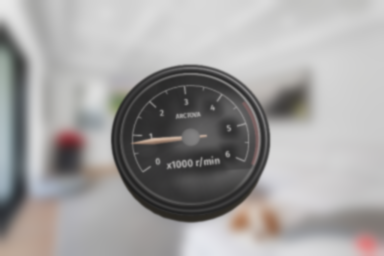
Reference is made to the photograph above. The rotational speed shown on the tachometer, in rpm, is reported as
750 rpm
